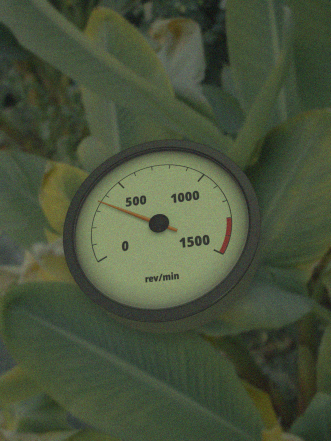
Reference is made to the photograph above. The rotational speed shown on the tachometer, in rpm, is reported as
350 rpm
